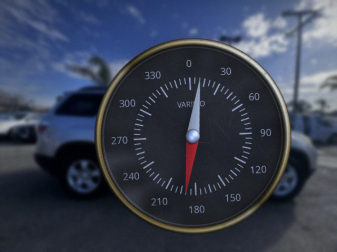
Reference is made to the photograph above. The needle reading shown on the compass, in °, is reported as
190 °
